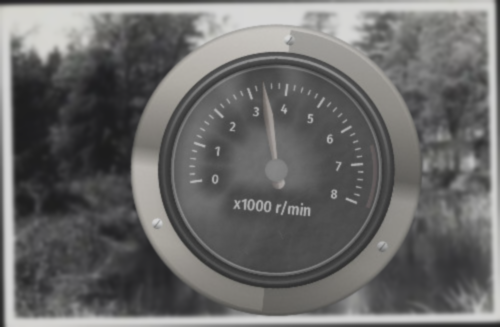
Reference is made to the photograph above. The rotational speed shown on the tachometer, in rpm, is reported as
3400 rpm
